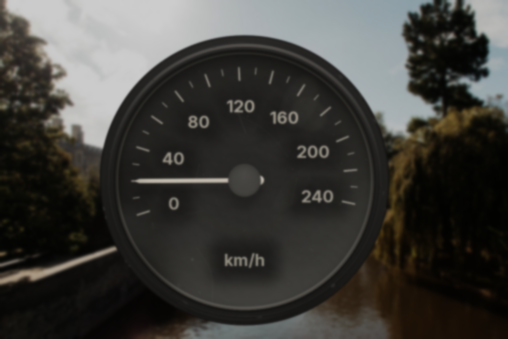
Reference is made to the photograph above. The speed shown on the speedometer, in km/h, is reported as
20 km/h
